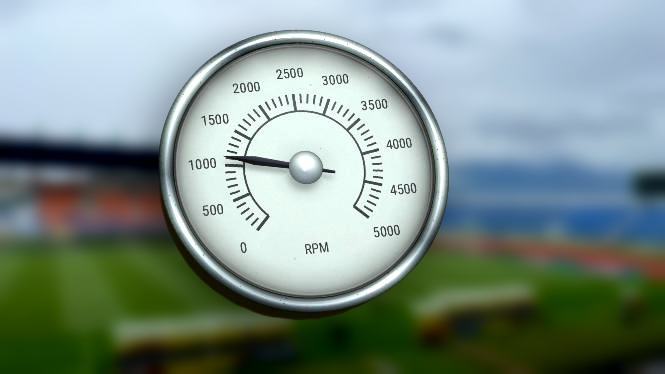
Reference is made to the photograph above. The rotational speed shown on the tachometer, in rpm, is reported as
1100 rpm
